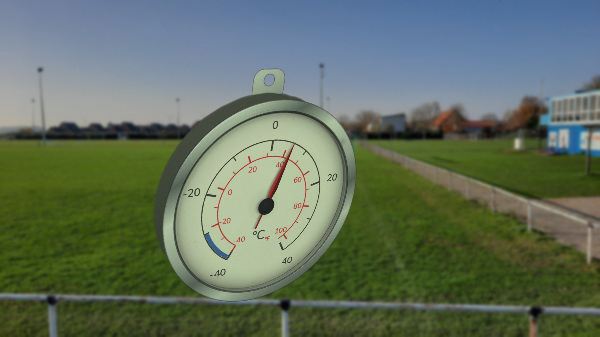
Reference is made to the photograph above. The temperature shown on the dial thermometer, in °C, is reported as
5 °C
